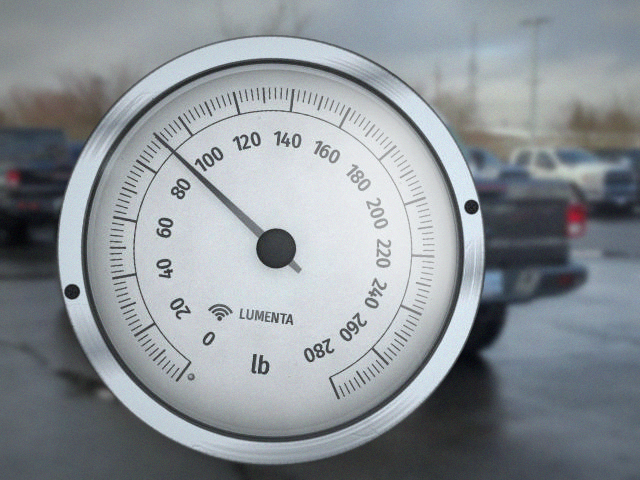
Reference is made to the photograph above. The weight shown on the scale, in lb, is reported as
90 lb
